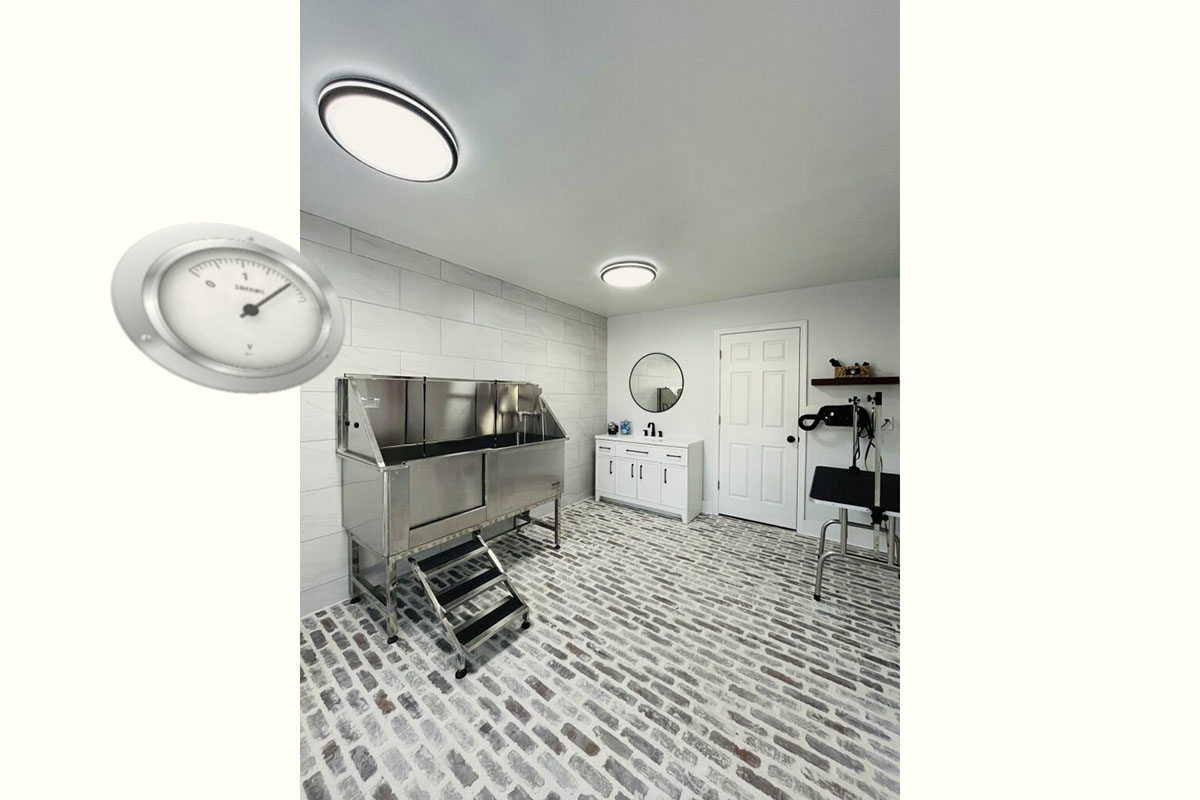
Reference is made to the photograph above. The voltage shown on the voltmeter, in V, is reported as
2 V
